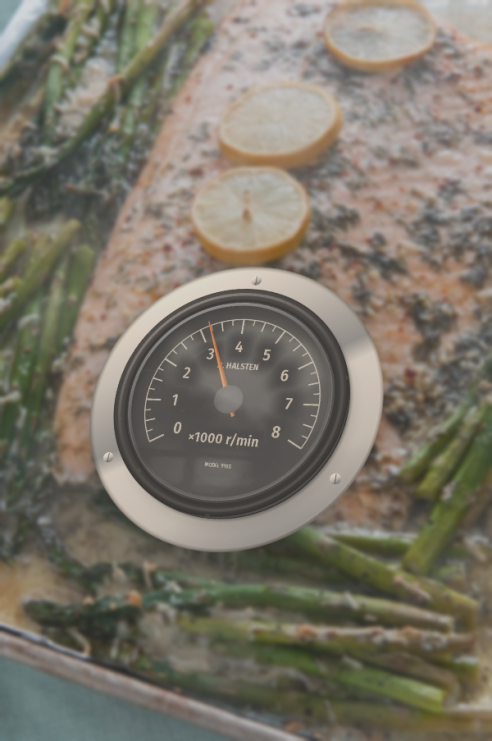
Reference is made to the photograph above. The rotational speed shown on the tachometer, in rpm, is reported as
3250 rpm
